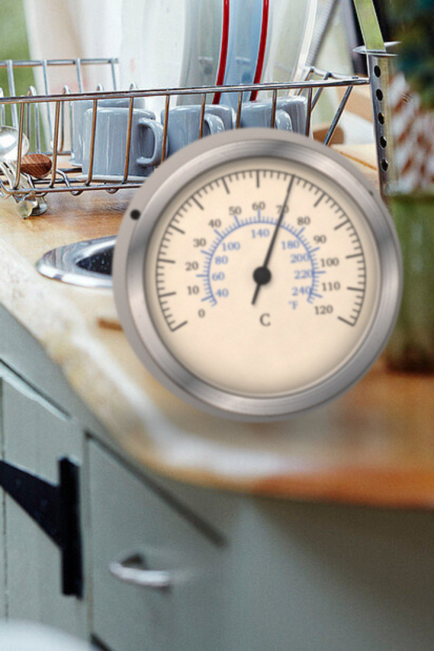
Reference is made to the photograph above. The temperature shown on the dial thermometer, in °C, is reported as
70 °C
